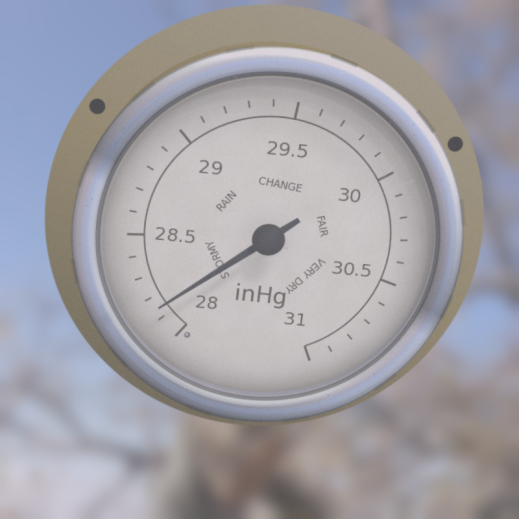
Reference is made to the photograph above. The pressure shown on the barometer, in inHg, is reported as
28.15 inHg
